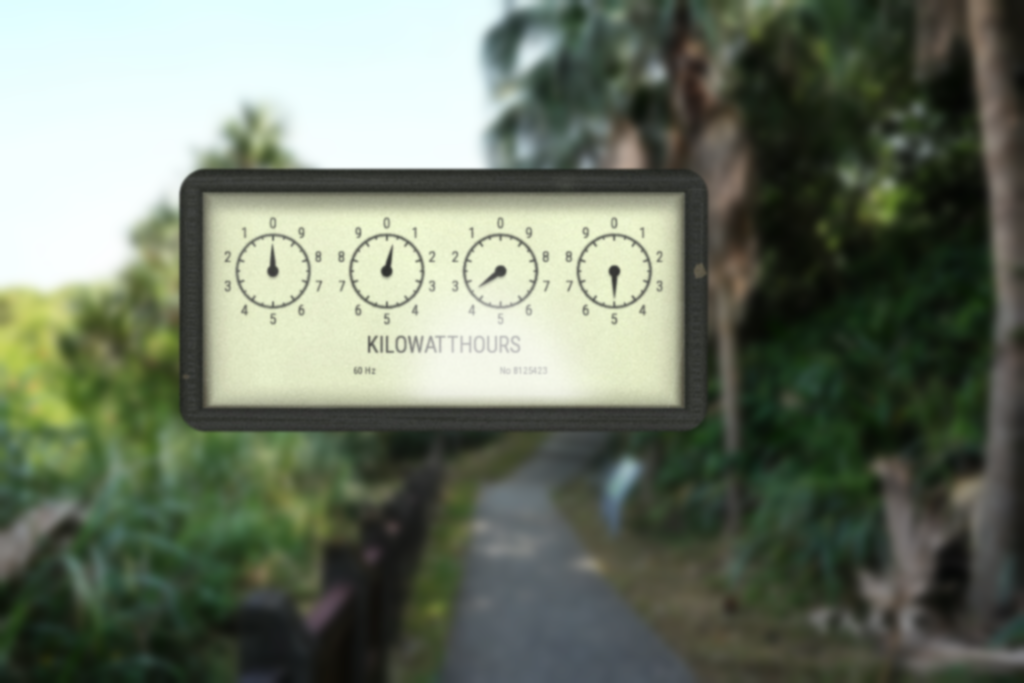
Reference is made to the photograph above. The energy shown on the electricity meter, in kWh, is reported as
35 kWh
